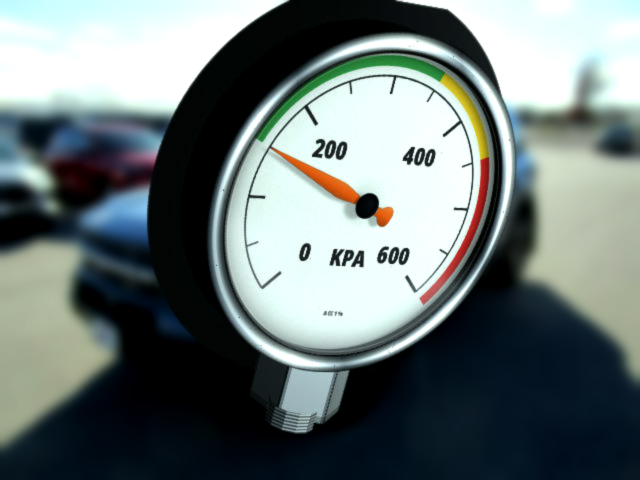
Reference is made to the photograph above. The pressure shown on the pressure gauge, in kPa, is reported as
150 kPa
